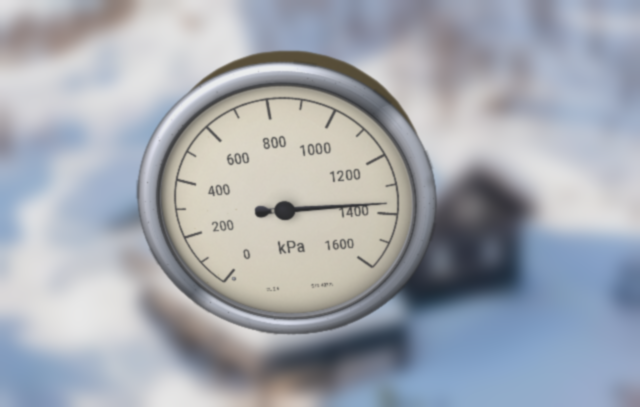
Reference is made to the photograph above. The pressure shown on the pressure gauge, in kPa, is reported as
1350 kPa
